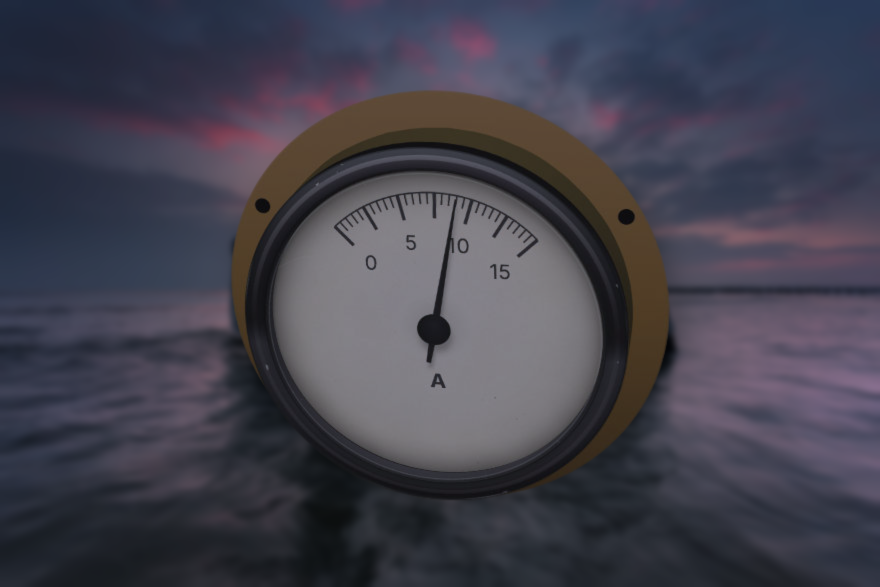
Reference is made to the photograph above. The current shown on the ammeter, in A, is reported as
9 A
